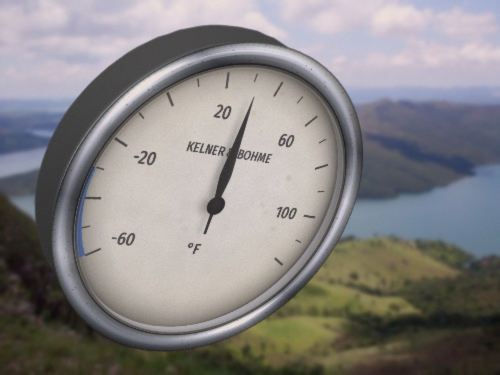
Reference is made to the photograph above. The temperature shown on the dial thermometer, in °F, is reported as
30 °F
